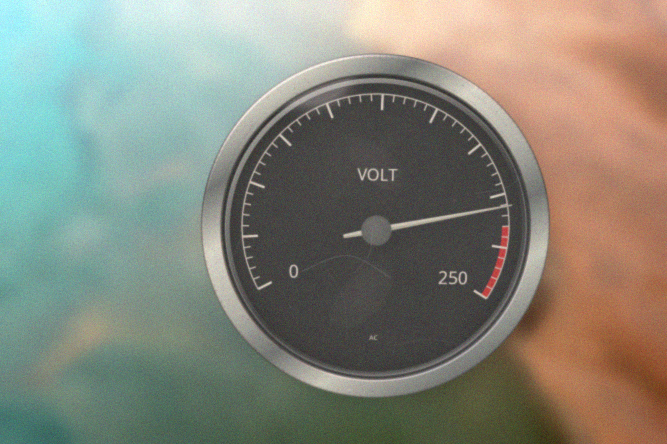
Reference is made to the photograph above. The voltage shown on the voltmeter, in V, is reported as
205 V
